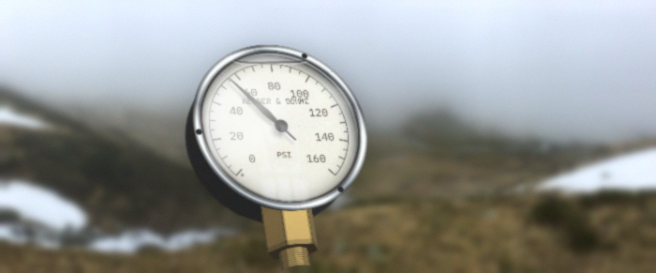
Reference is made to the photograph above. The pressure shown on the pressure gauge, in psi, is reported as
55 psi
